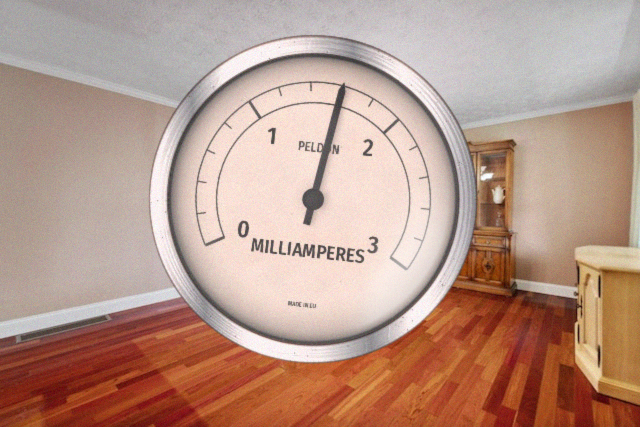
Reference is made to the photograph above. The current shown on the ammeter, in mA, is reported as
1.6 mA
